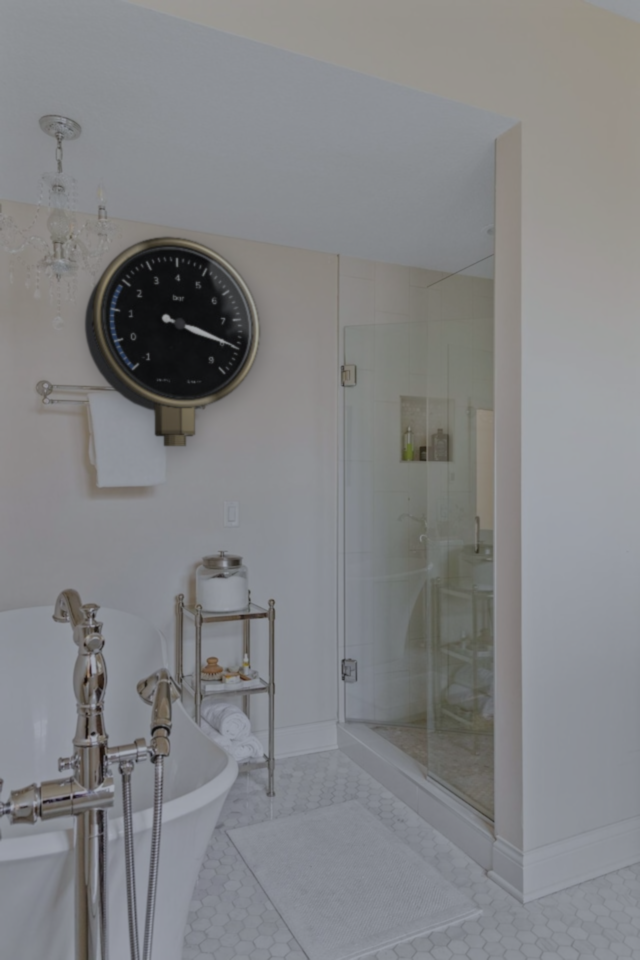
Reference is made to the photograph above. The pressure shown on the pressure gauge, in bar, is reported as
8 bar
